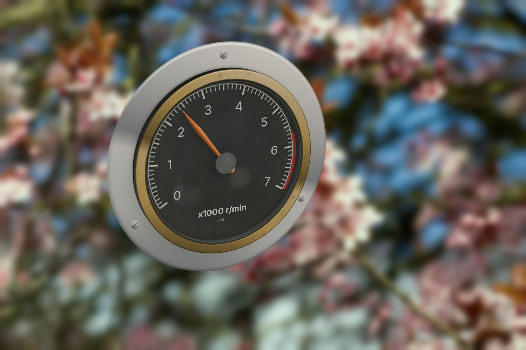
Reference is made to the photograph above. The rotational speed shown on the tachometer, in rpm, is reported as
2400 rpm
